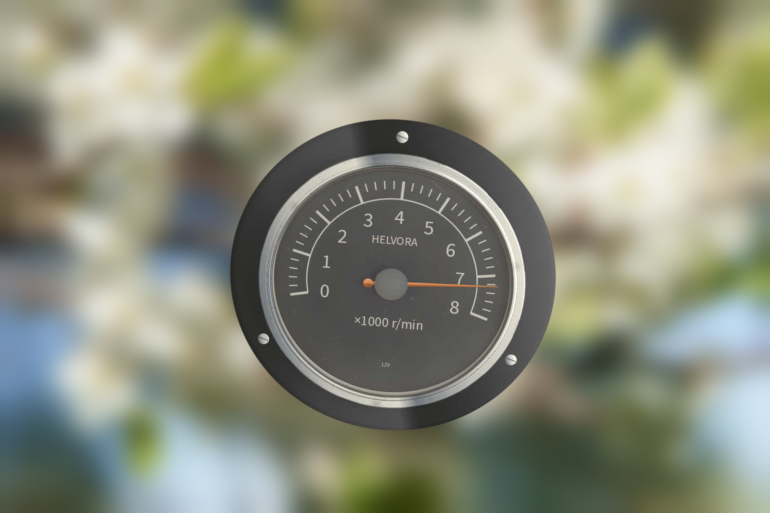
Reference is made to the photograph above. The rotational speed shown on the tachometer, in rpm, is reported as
7200 rpm
